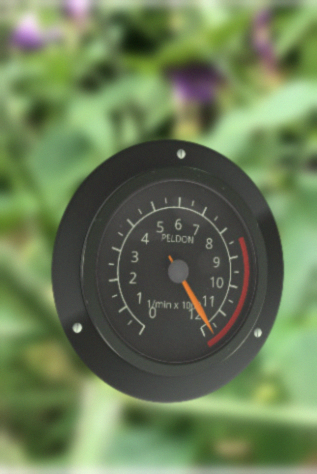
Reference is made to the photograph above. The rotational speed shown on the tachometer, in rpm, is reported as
11750 rpm
